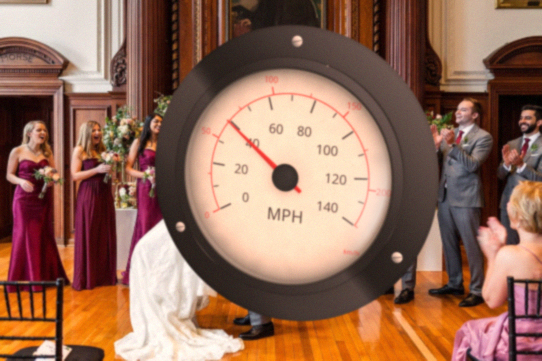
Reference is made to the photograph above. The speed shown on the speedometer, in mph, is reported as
40 mph
